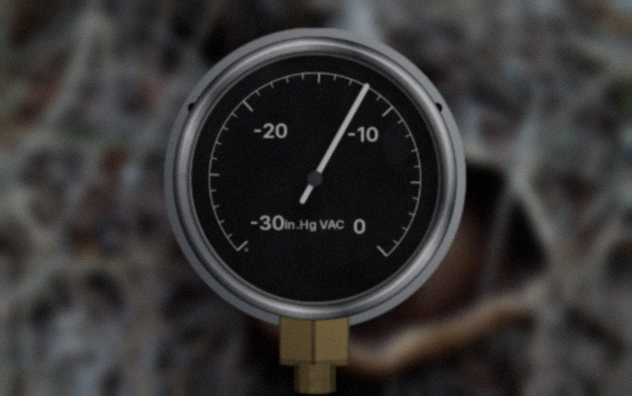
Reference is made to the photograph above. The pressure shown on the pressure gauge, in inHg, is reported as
-12 inHg
